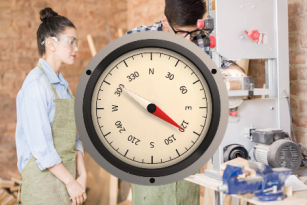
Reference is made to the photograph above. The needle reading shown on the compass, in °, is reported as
125 °
